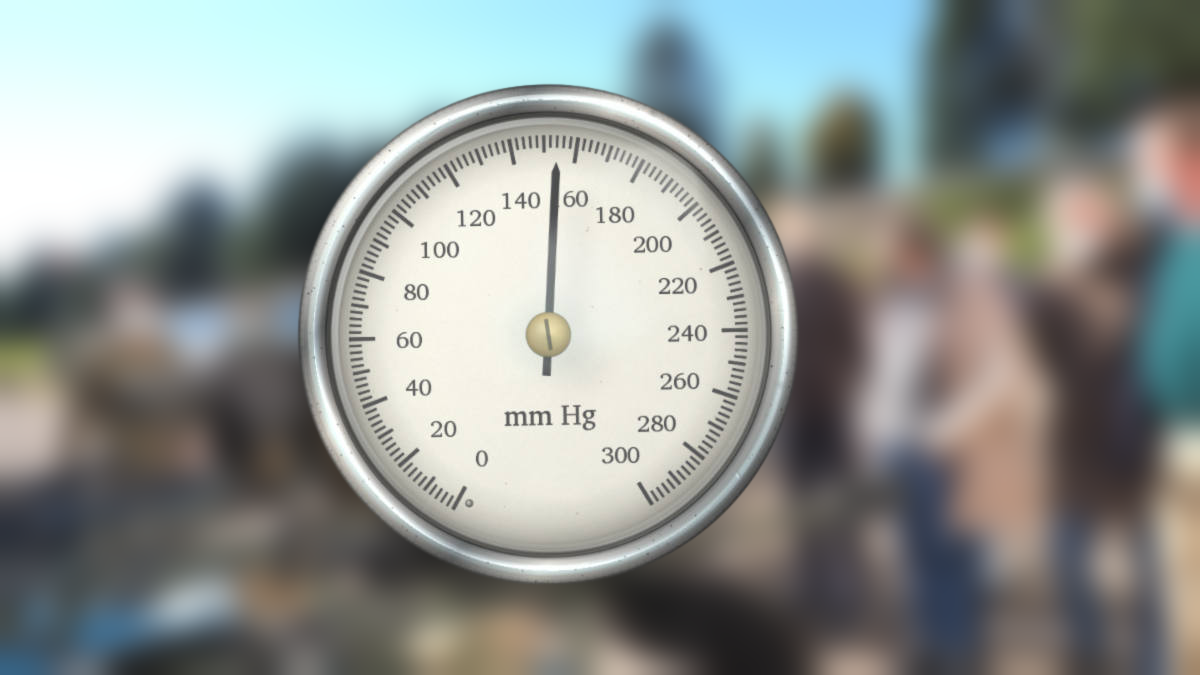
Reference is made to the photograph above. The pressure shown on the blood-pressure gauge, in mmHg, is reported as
154 mmHg
